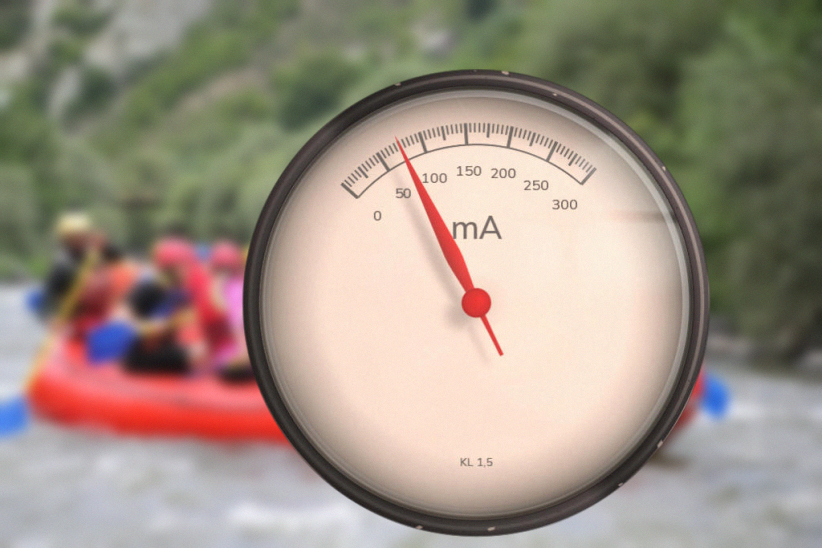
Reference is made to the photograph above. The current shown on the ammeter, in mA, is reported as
75 mA
